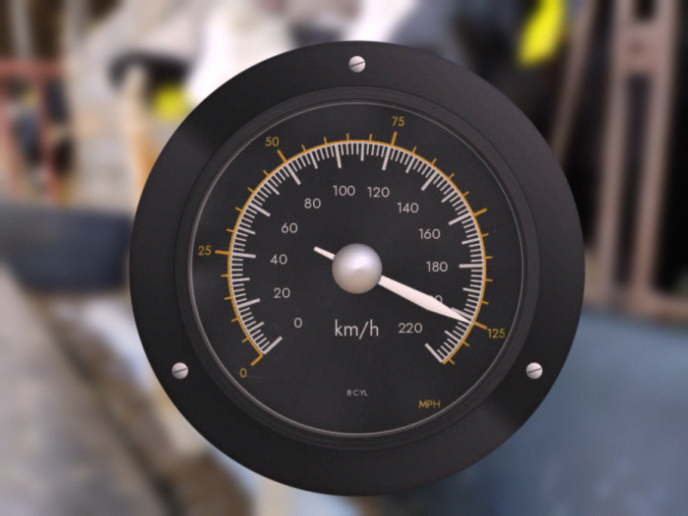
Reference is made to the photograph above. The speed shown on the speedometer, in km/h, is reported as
202 km/h
